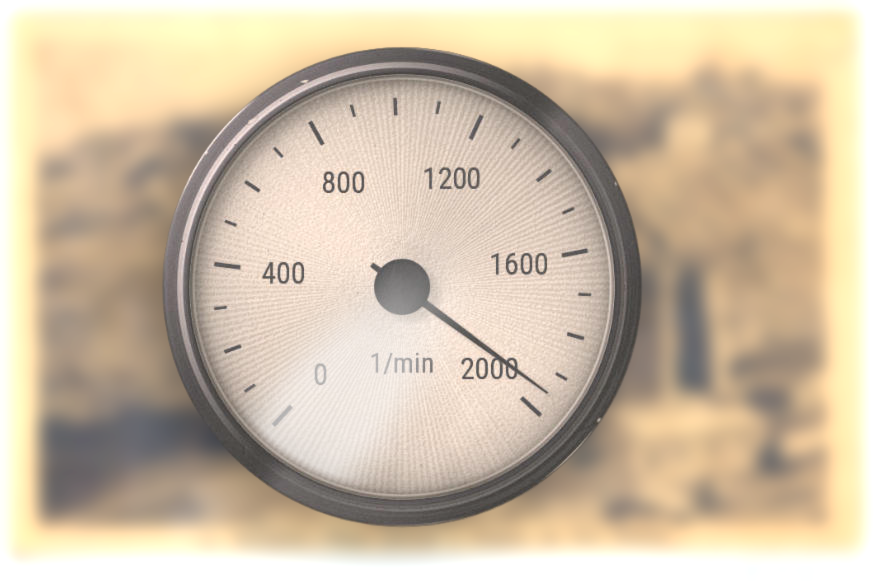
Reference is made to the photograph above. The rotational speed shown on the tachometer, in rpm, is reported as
1950 rpm
